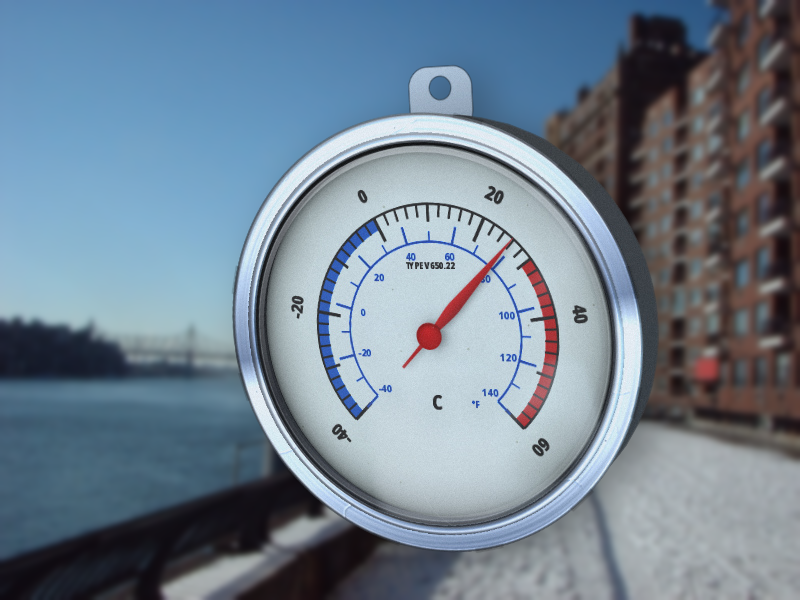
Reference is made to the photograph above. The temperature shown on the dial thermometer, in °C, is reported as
26 °C
